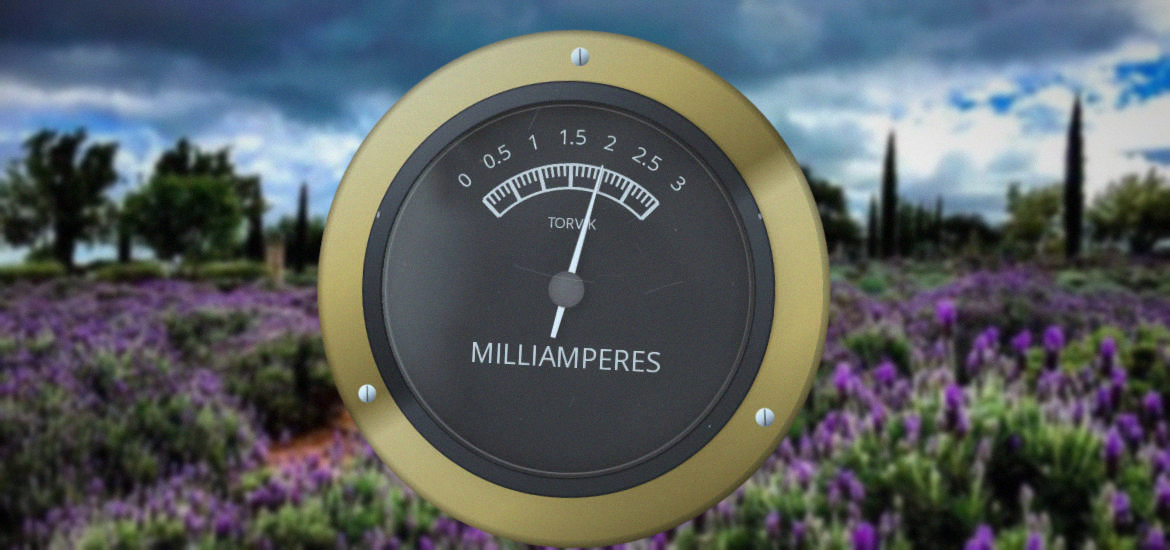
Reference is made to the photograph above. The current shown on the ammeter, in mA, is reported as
2 mA
